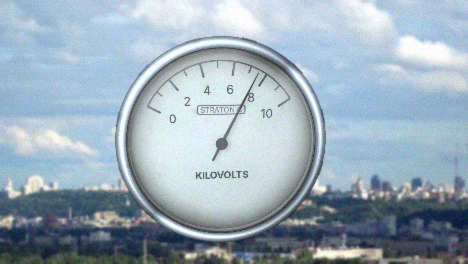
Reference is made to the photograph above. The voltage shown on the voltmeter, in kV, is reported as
7.5 kV
